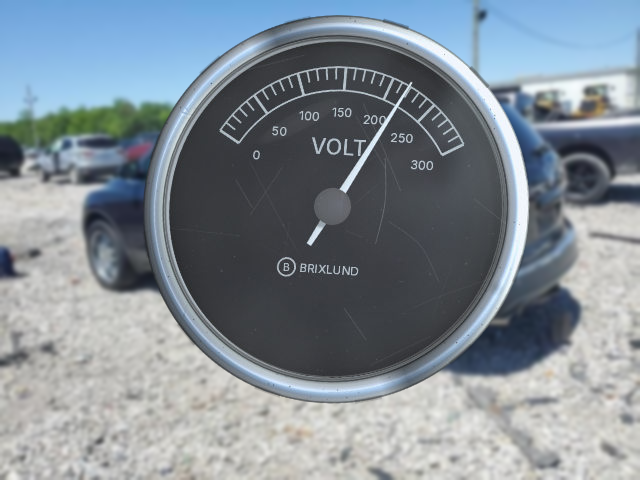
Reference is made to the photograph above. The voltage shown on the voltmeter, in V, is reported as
220 V
